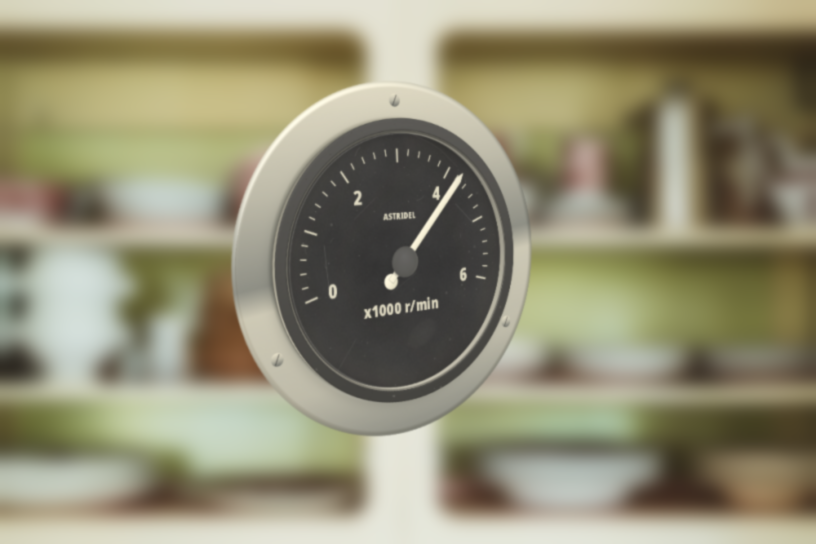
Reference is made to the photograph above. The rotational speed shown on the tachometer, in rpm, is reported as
4200 rpm
